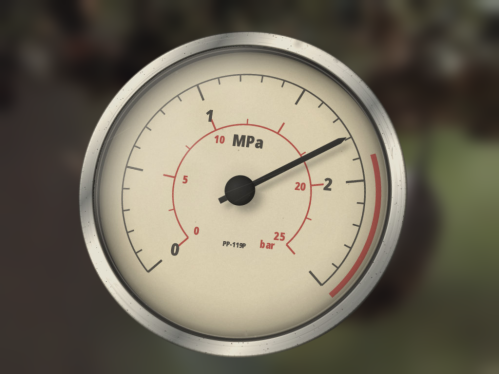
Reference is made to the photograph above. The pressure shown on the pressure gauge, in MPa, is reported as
1.8 MPa
